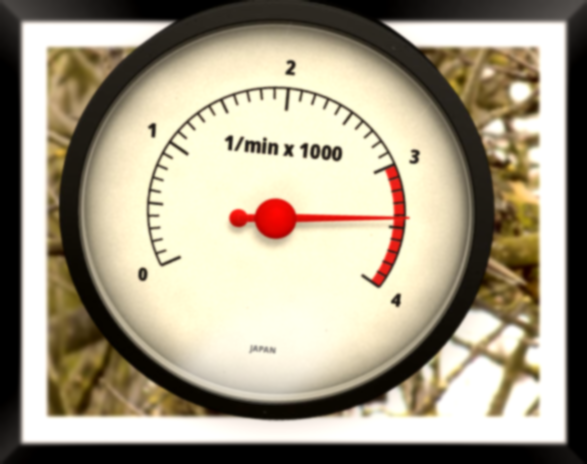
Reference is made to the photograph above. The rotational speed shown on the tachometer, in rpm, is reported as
3400 rpm
